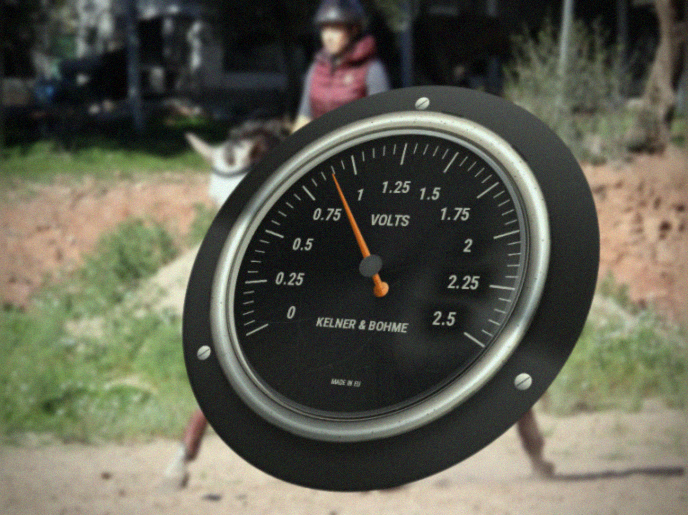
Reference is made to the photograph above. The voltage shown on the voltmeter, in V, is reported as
0.9 V
